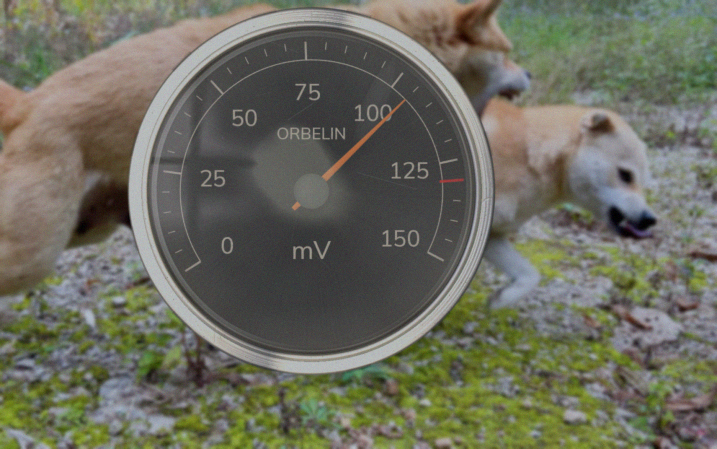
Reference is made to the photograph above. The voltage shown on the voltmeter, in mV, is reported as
105 mV
